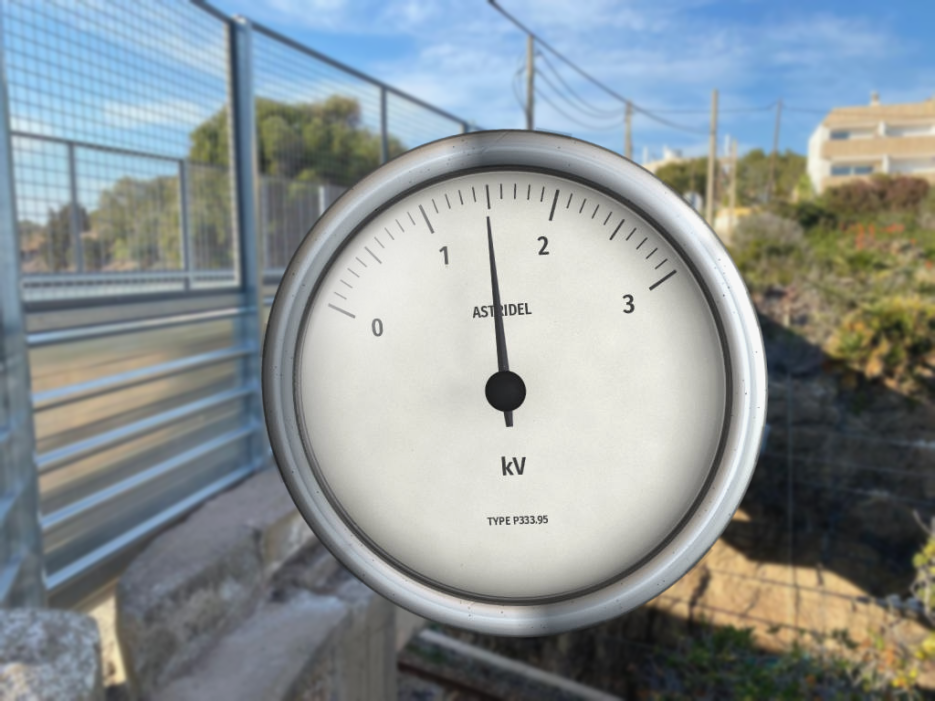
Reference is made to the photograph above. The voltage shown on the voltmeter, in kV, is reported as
1.5 kV
